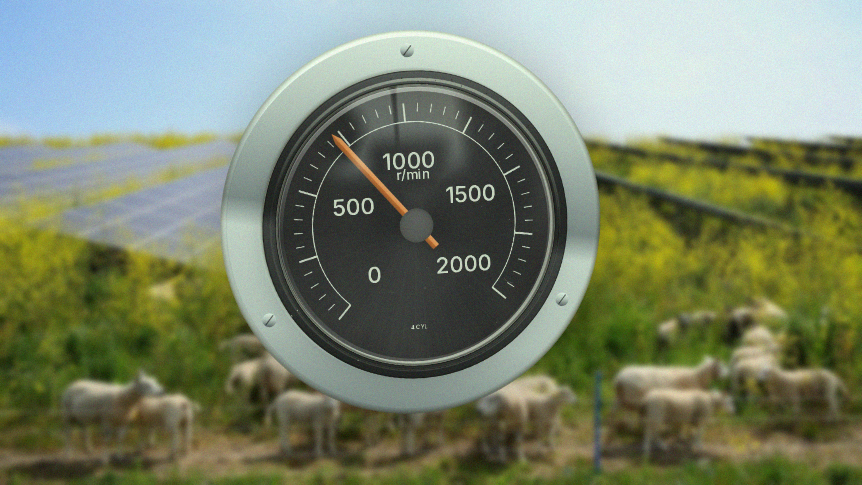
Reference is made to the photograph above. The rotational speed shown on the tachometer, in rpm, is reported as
725 rpm
